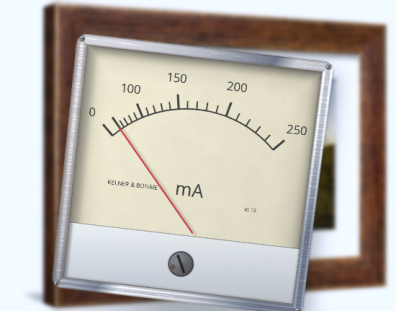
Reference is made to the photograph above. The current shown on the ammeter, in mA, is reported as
50 mA
